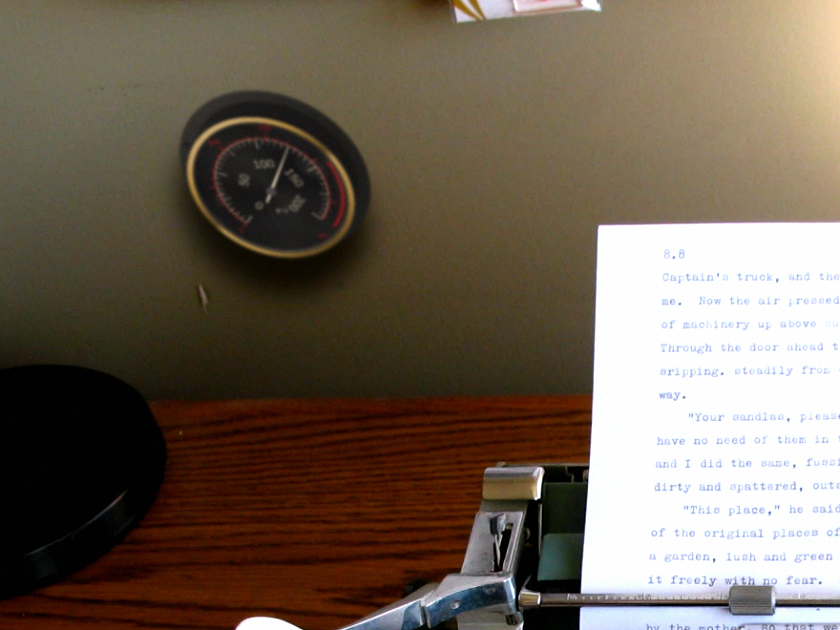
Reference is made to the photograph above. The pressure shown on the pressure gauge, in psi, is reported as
125 psi
